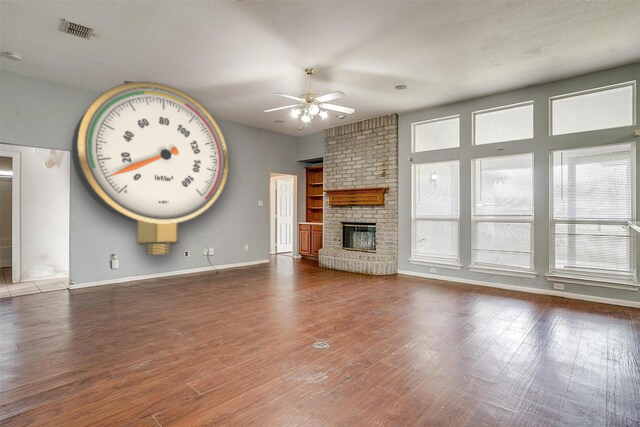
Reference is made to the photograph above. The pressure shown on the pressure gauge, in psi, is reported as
10 psi
